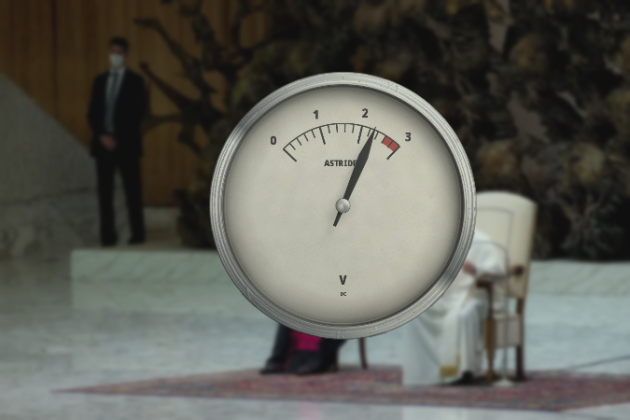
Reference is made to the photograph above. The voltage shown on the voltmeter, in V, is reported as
2.3 V
